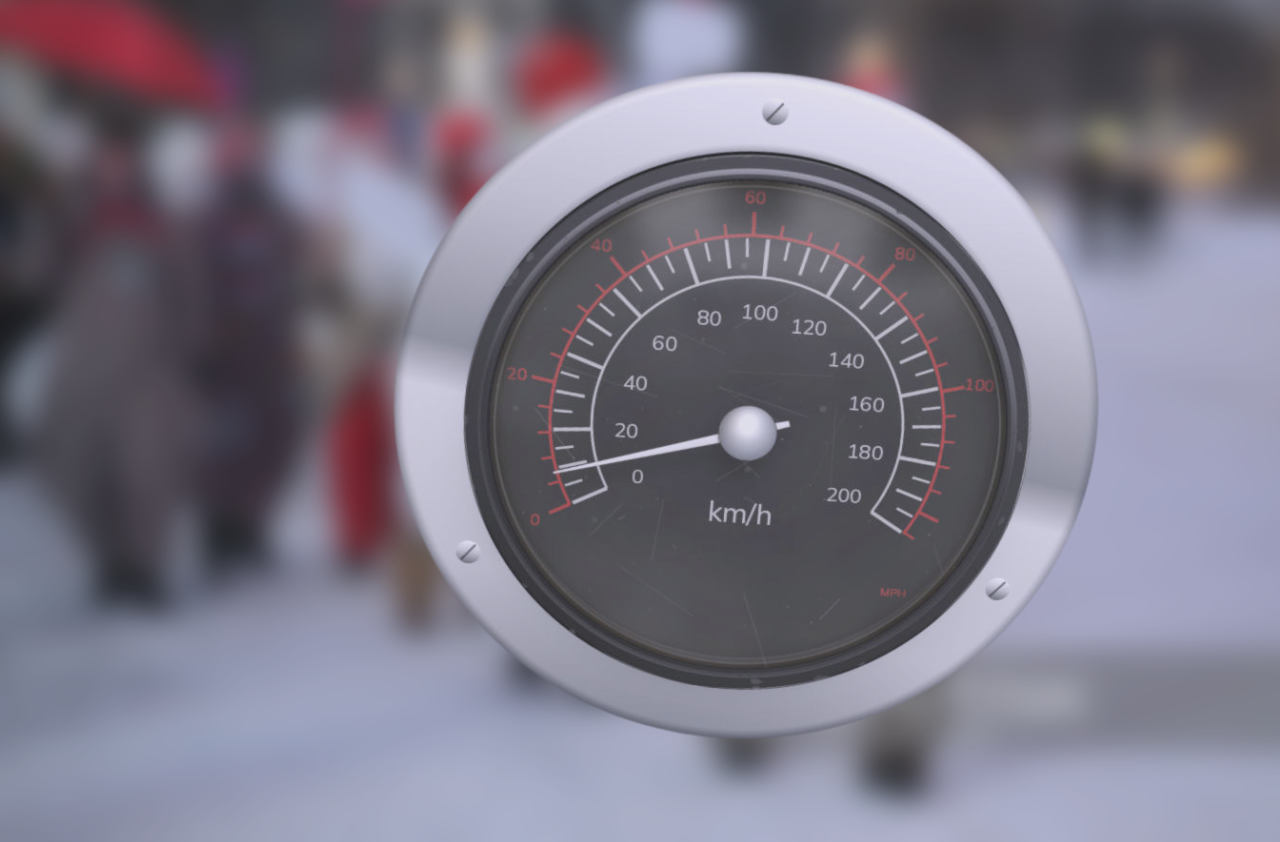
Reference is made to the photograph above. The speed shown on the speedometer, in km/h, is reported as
10 km/h
